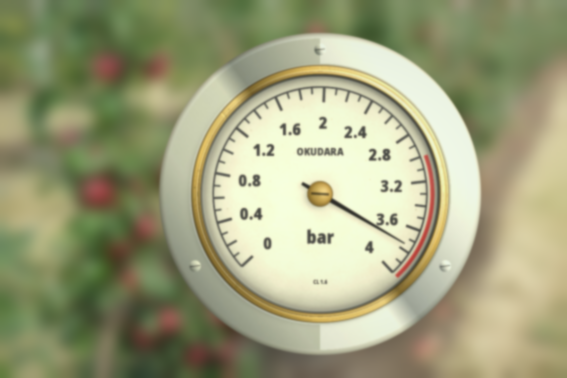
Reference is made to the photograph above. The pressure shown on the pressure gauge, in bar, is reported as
3.75 bar
